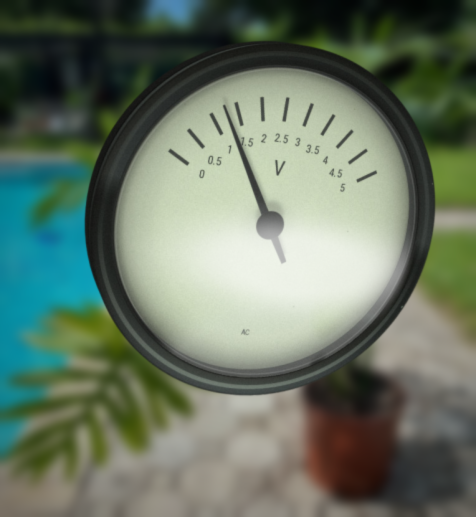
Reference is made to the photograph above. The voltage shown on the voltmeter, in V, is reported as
1.25 V
